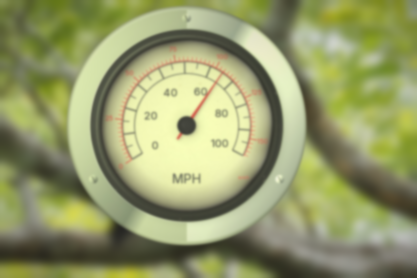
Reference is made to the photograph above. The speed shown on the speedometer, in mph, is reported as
65 mph
